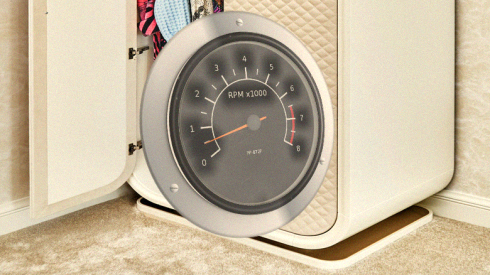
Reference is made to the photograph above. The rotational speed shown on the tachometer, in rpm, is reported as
500 rpm
